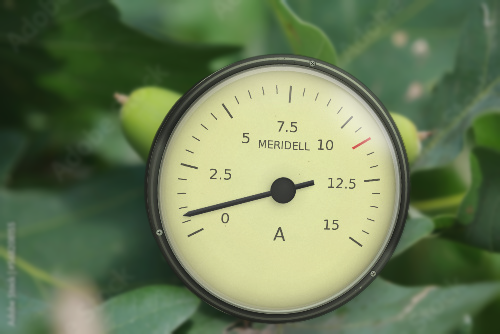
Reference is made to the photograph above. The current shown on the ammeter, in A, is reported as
0.75 A
